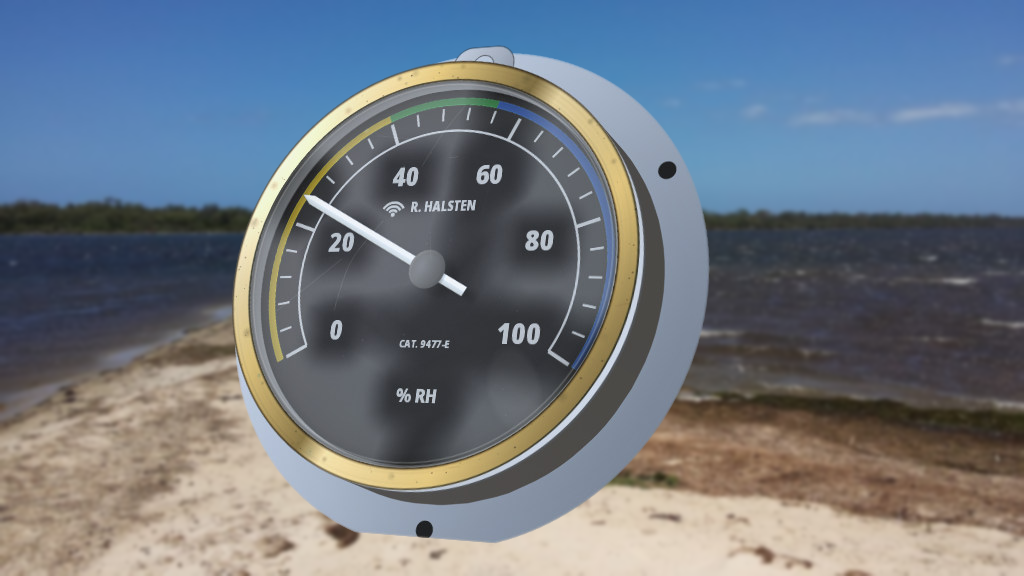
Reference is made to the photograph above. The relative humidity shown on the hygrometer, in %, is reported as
24 %
